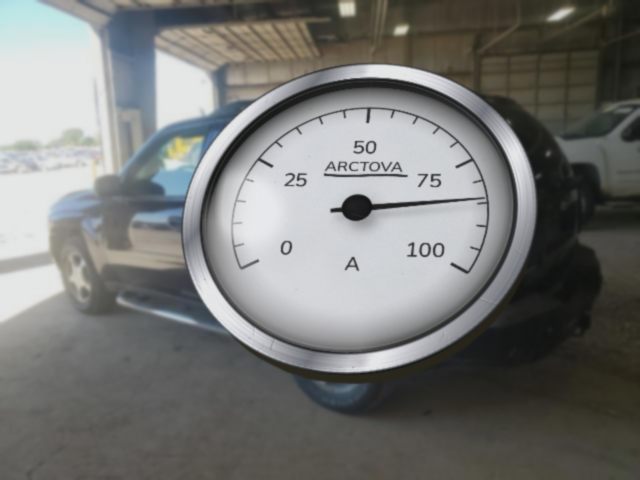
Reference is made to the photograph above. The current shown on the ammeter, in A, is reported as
85 A
